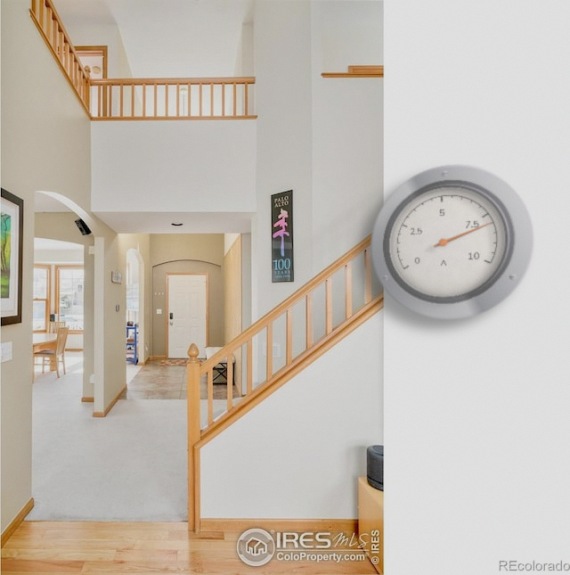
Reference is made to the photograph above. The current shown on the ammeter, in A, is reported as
8 A
